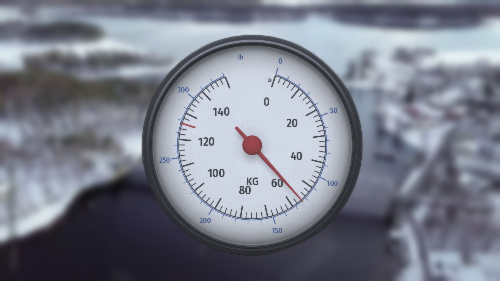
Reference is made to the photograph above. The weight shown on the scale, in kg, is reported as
56 kg
